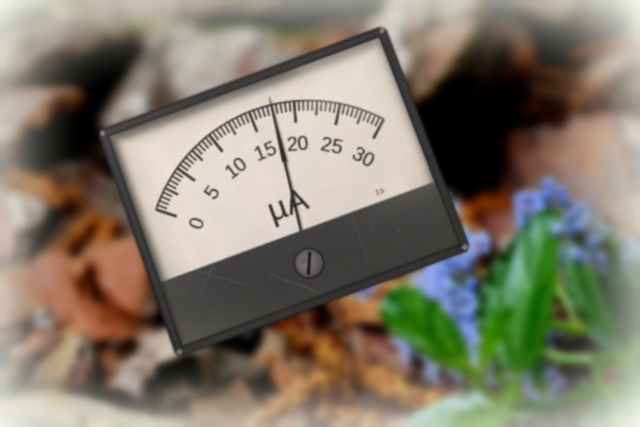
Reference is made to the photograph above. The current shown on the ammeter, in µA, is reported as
17.5 µA
